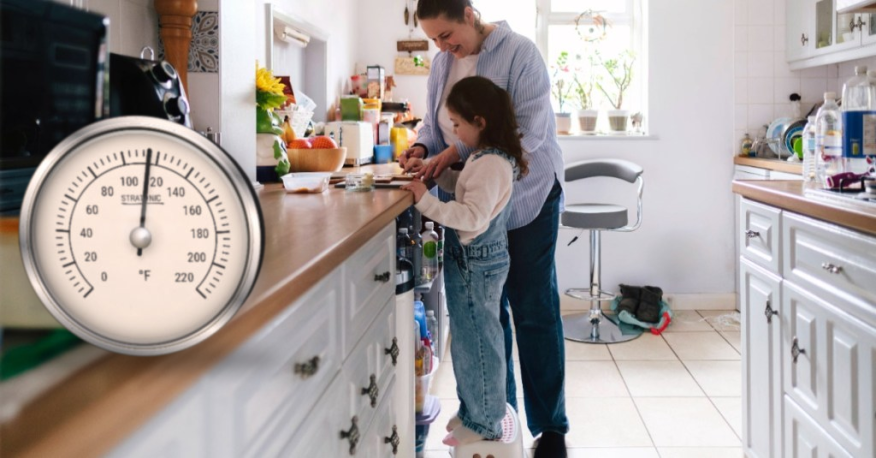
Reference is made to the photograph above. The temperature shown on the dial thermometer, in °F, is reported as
116 °F
